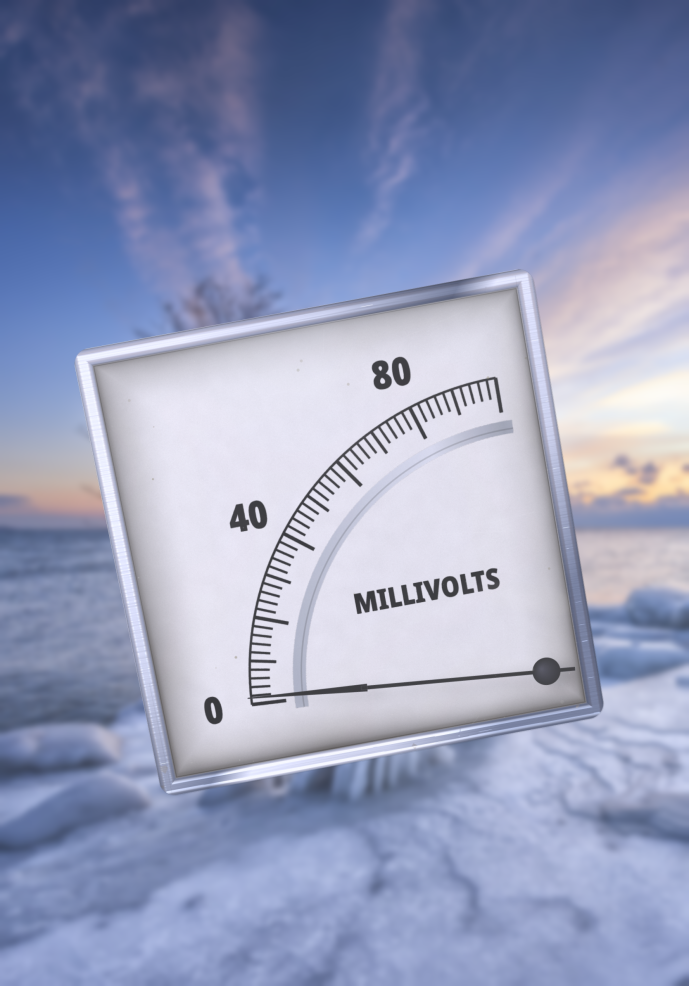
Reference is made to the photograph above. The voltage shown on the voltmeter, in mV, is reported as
2 mV
